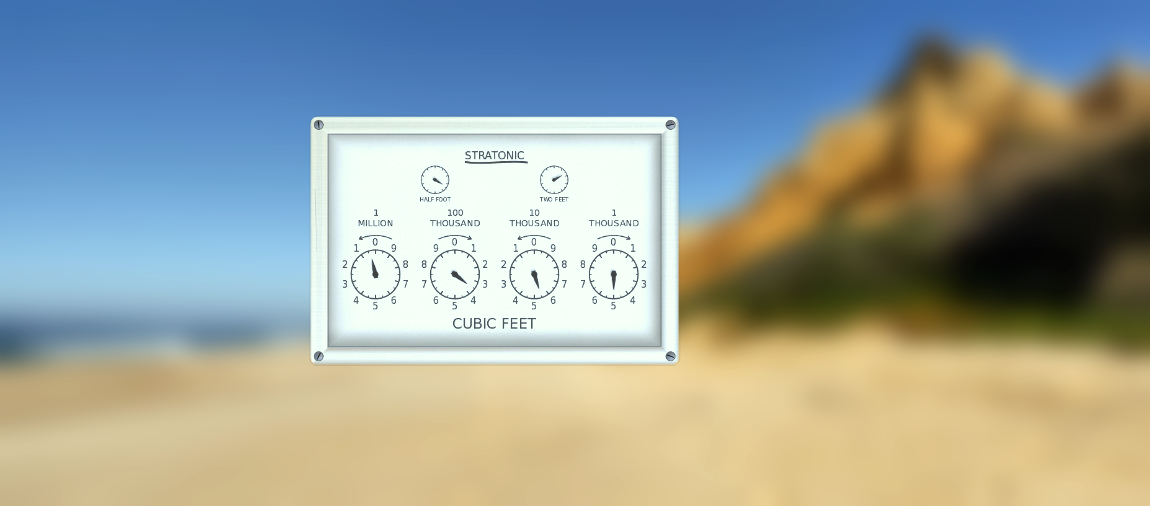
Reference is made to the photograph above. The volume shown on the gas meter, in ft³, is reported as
35500 ft³
